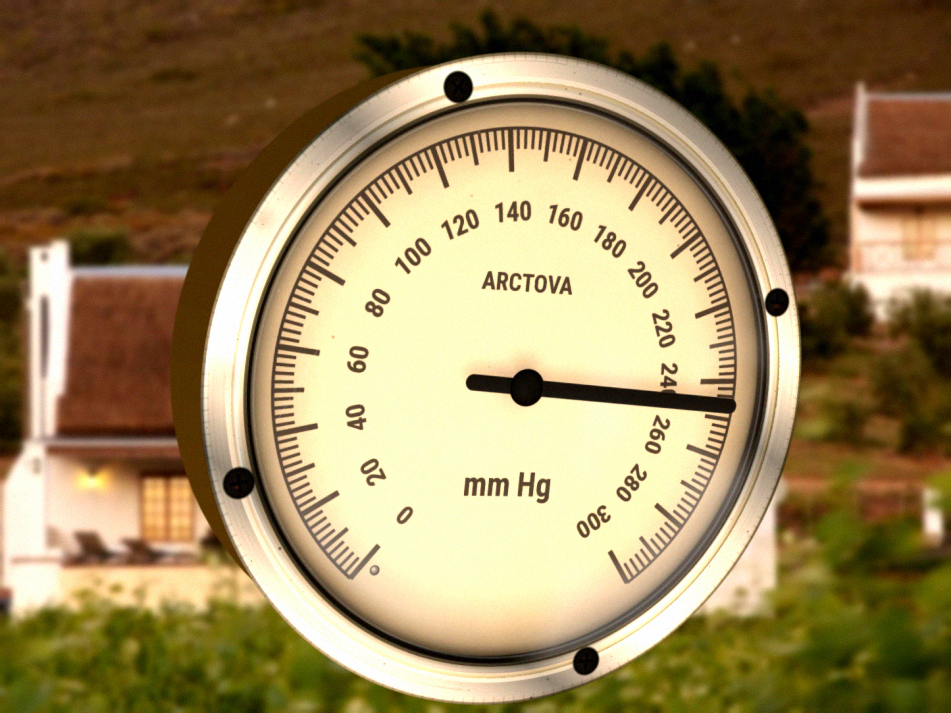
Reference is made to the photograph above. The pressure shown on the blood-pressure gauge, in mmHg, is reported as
246 mmHg
